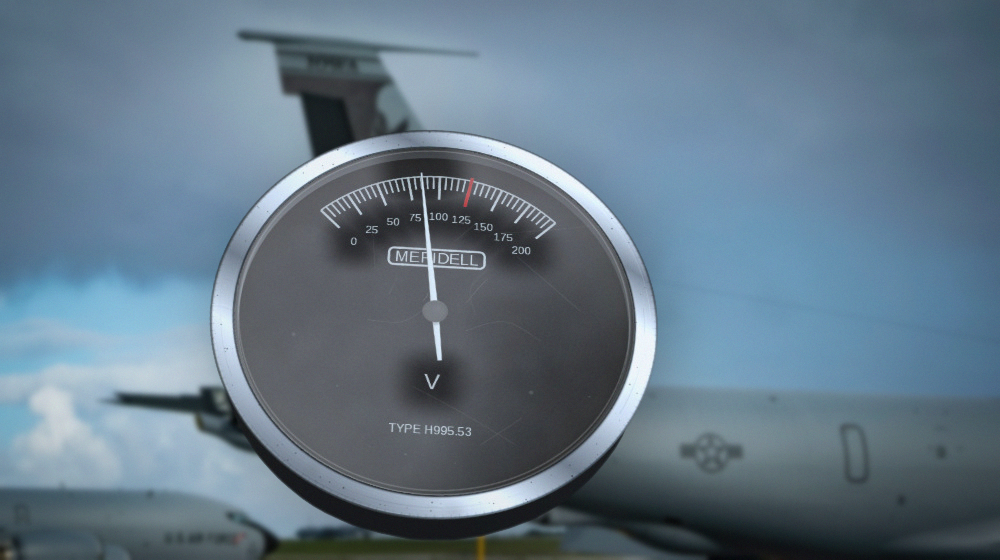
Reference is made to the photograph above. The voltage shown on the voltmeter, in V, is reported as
85 V
